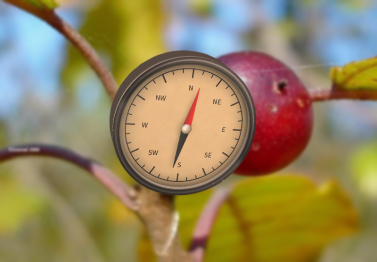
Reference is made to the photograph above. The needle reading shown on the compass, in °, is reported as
10 °
